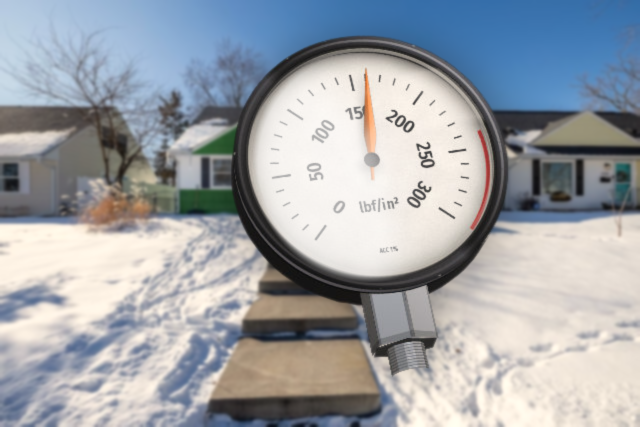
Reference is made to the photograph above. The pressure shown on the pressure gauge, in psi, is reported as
160 psi
